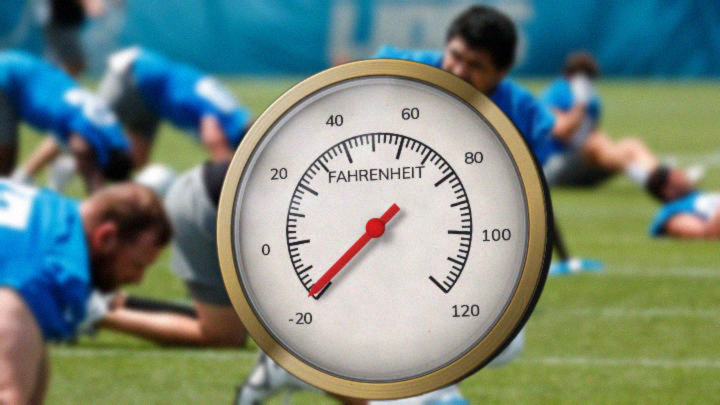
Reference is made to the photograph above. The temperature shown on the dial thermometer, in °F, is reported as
-18 °F
